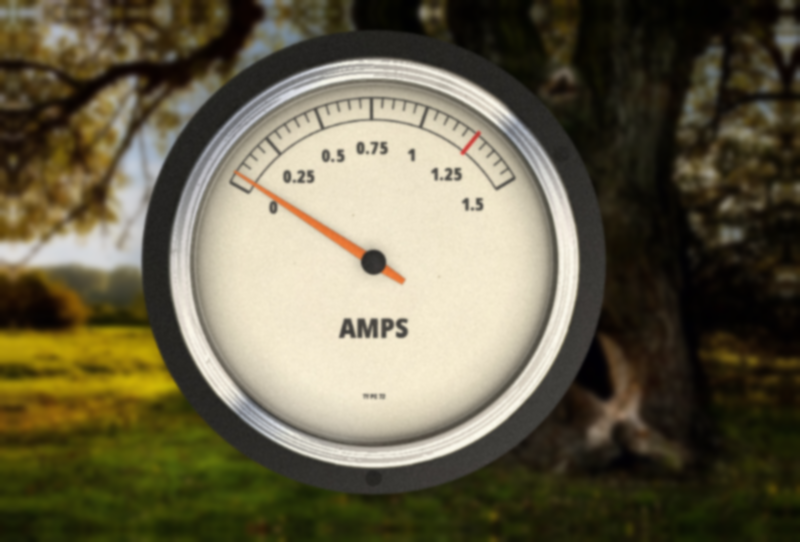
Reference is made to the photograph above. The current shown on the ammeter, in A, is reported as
0.05 A
